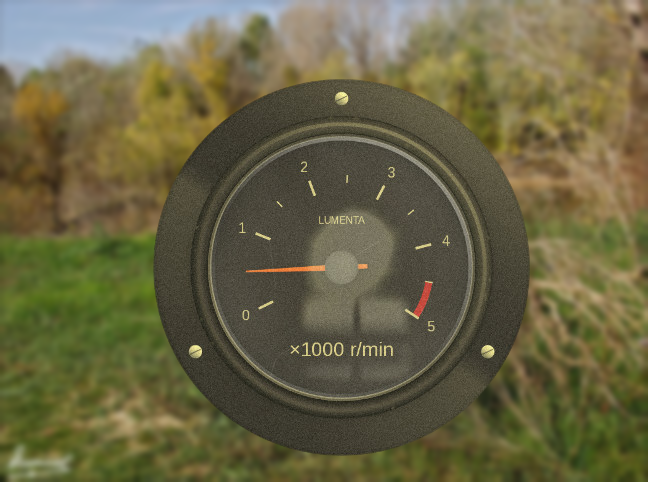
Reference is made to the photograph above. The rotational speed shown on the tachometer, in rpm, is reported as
500 rpm
